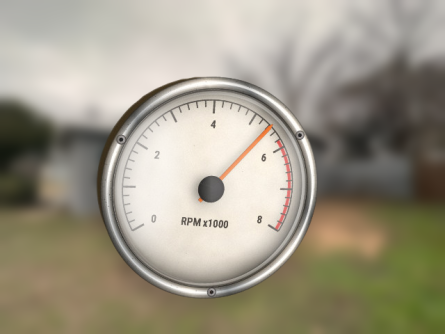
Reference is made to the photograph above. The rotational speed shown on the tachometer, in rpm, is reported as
5400 rpm
